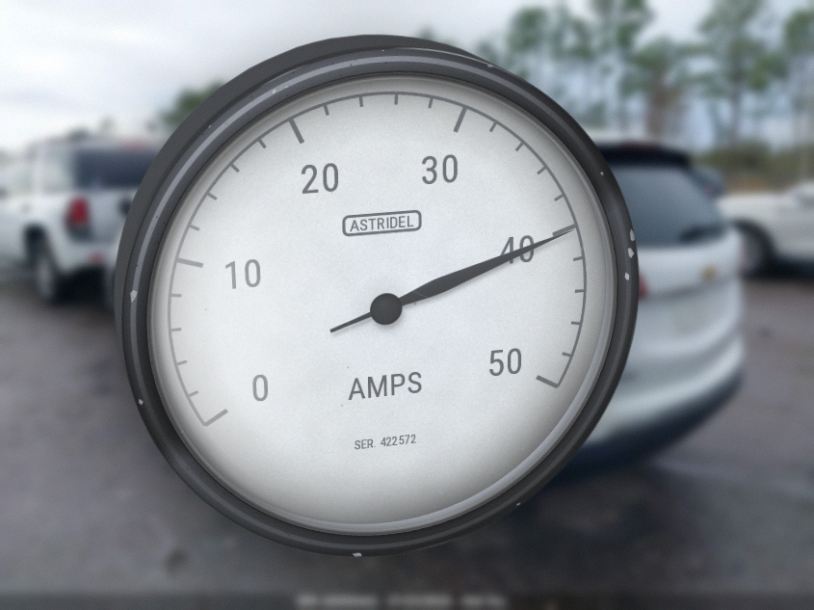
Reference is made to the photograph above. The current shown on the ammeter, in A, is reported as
40 A
